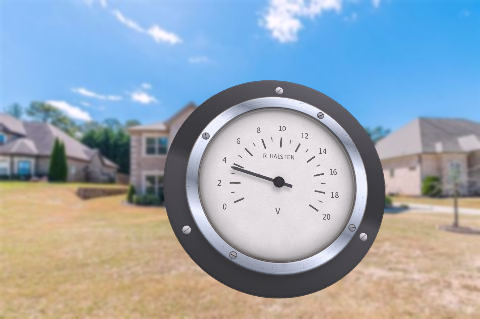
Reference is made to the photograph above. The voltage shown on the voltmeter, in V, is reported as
3.5 V
